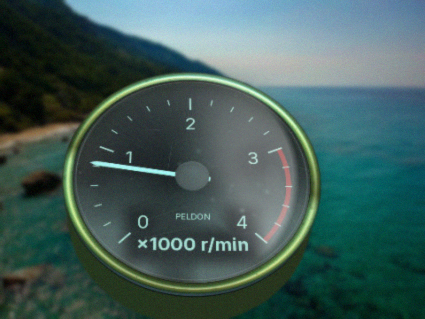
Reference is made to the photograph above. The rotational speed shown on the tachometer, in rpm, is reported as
800 rpm
